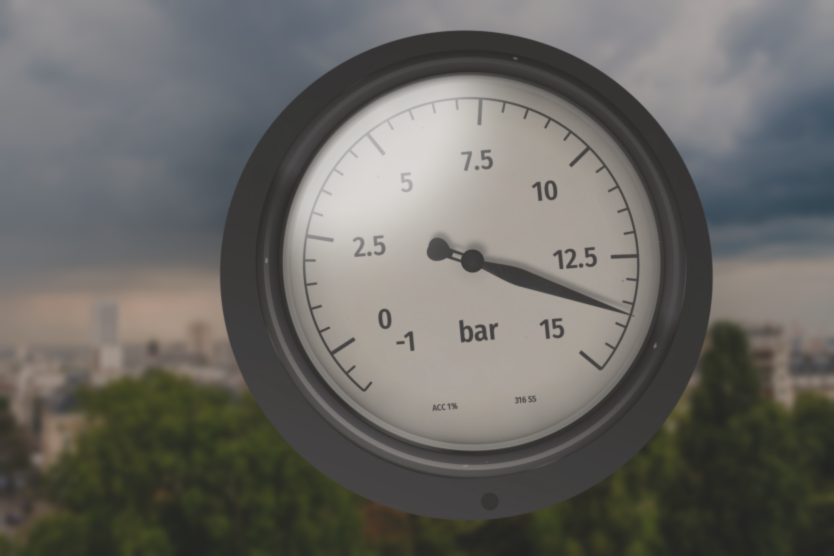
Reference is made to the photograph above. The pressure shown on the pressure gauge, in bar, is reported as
13.75 bar
